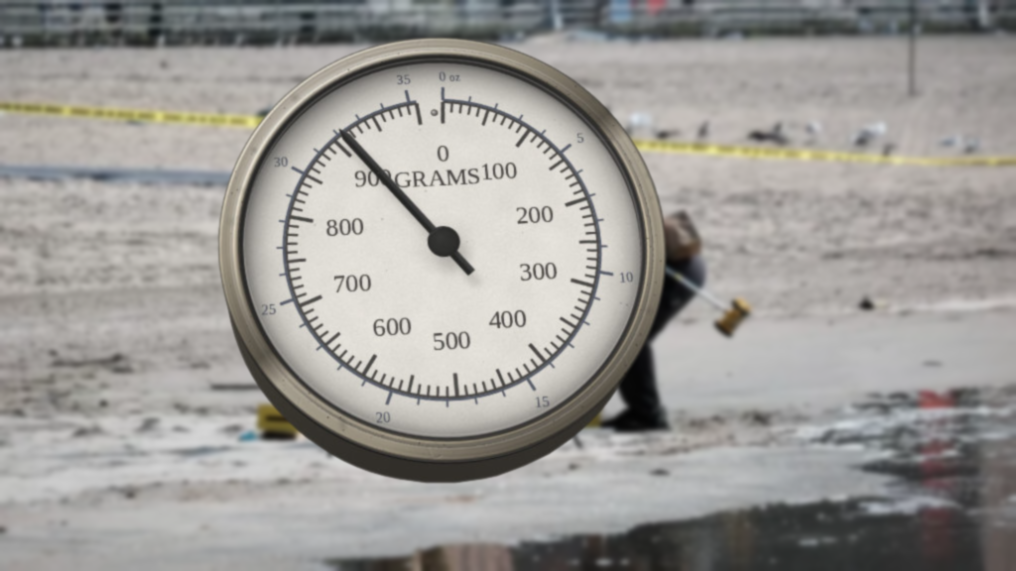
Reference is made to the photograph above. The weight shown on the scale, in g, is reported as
910 g
